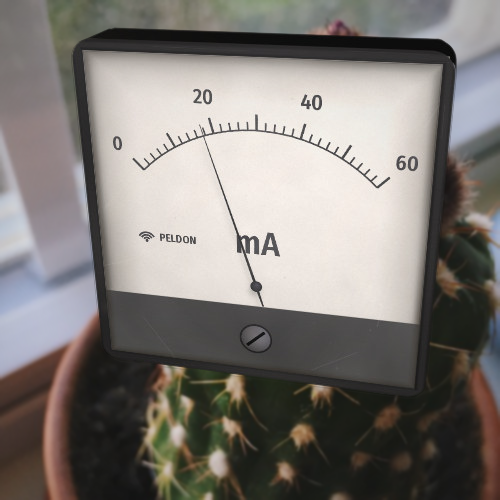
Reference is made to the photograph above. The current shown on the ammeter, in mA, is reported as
18 mA
